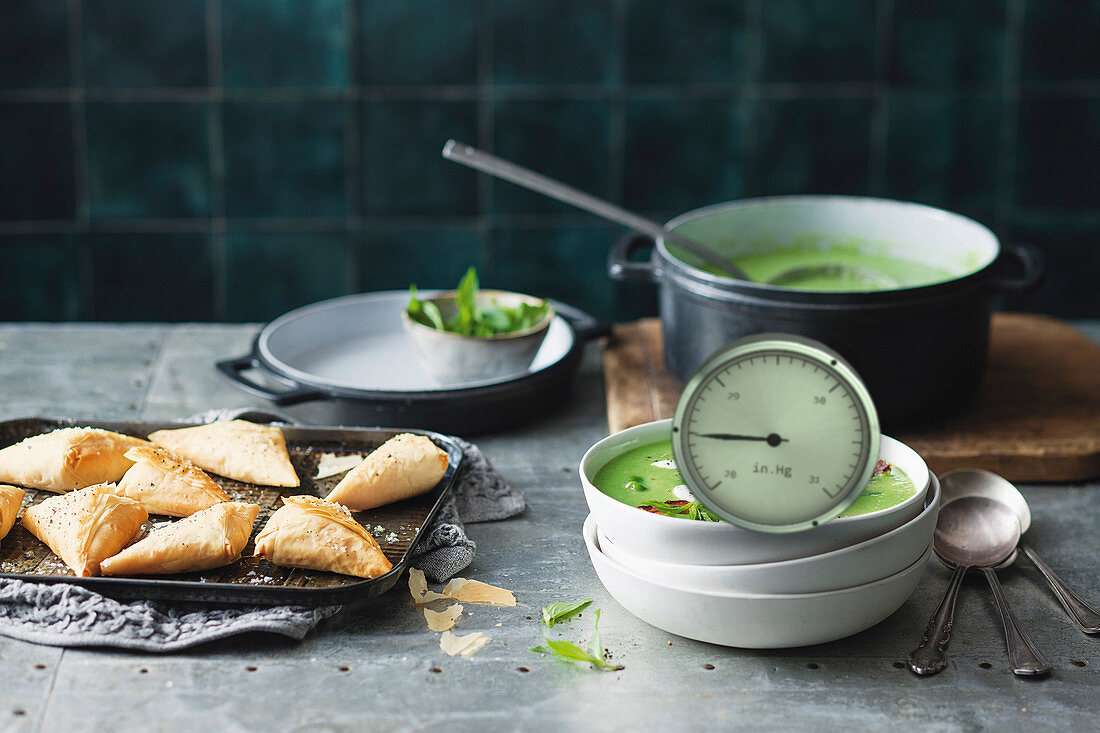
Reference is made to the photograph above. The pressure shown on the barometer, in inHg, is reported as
28.5 inHg
